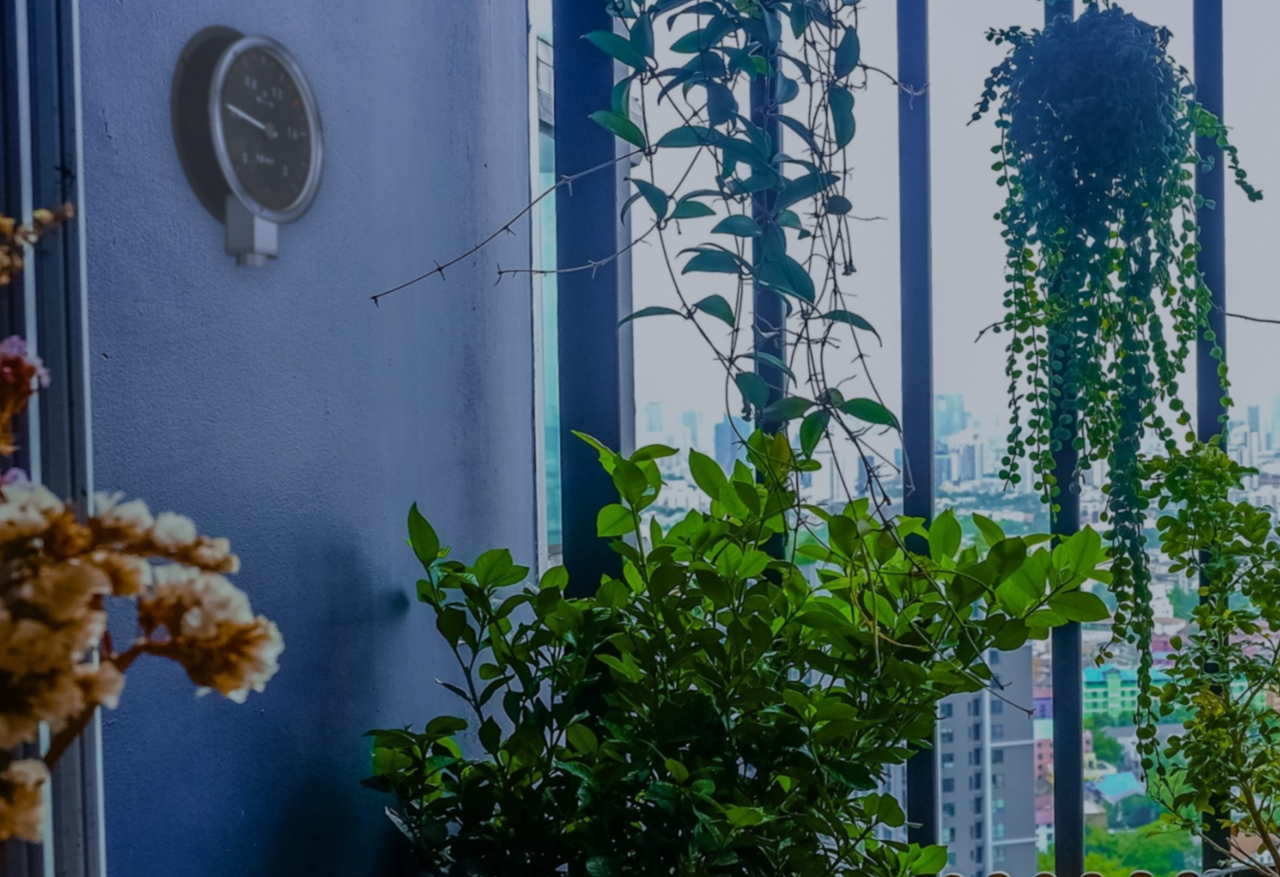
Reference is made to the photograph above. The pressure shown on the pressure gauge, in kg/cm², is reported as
0.4 kg/cm²
